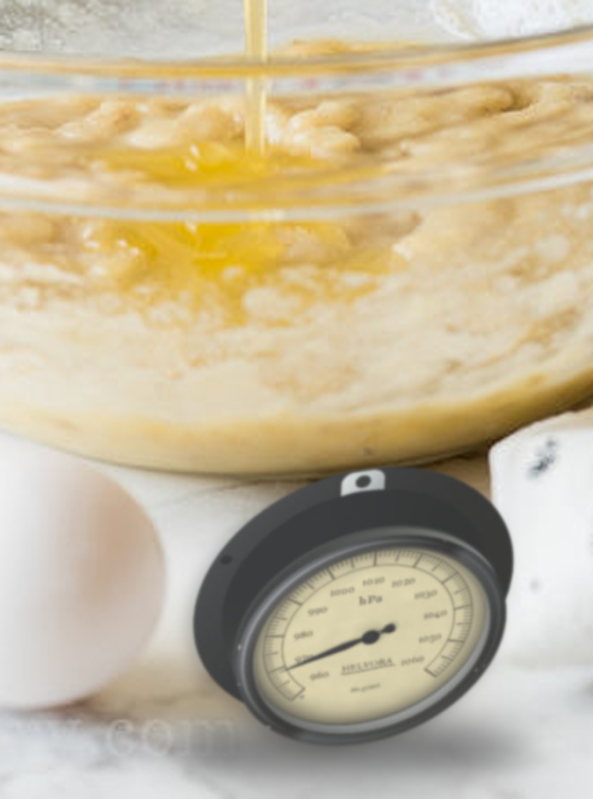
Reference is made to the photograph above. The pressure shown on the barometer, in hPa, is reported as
970 hPa
